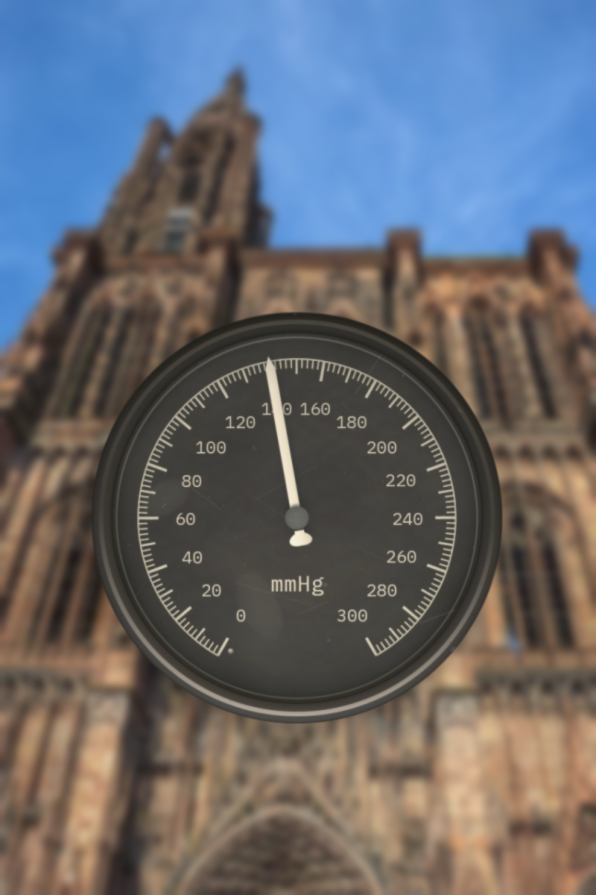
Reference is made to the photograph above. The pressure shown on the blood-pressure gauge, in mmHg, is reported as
140 mmHg
